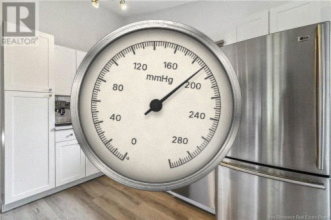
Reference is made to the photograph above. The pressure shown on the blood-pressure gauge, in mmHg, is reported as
190 mmHg
